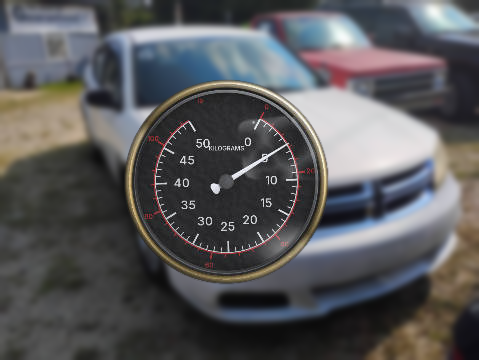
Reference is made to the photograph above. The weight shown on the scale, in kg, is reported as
5 kg
